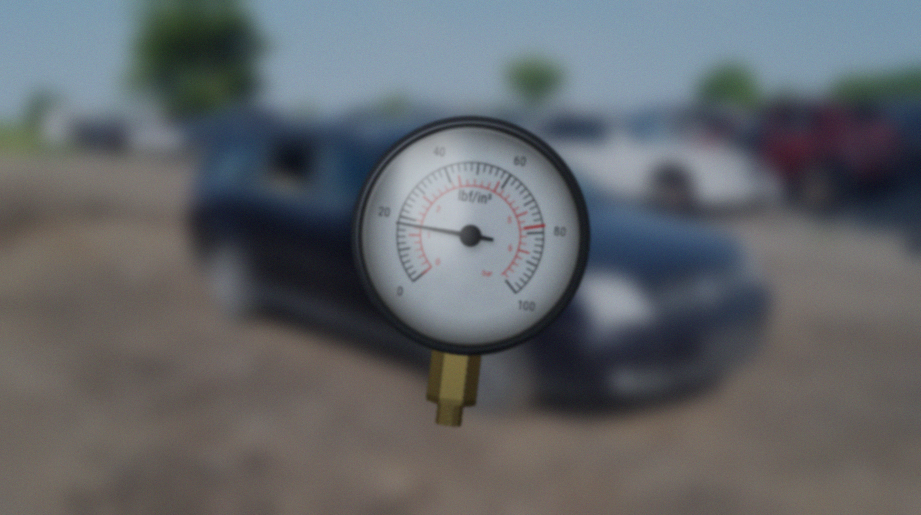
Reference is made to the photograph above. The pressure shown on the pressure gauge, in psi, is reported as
18 psi
